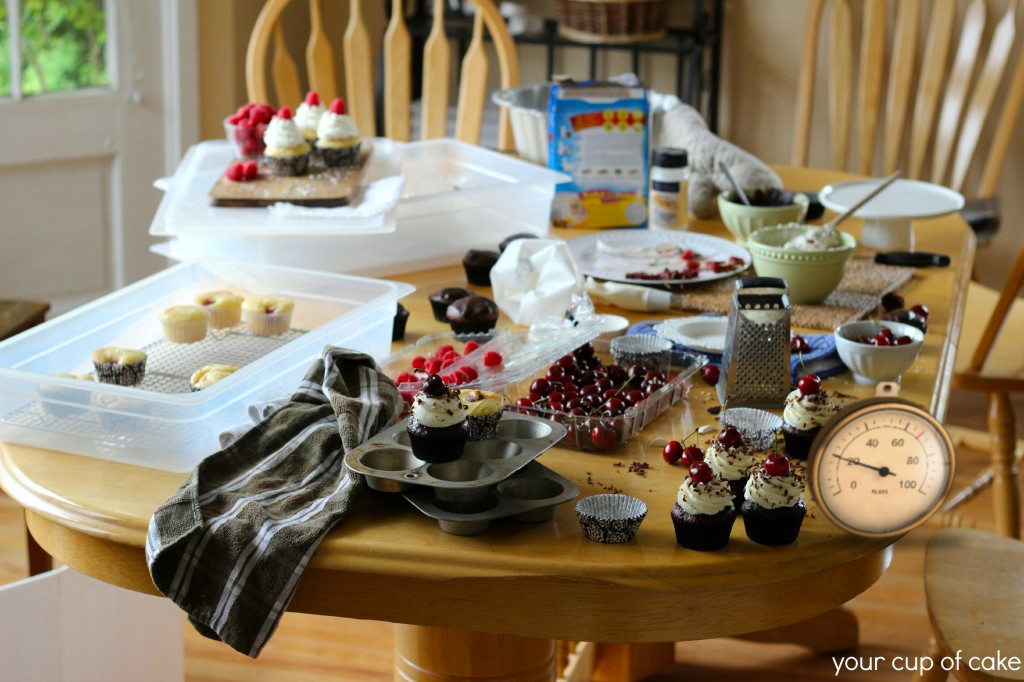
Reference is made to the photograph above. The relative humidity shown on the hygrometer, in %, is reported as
20 %
